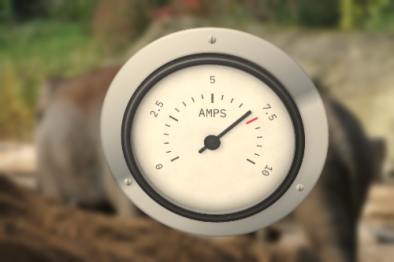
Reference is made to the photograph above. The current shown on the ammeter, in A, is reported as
7 A
